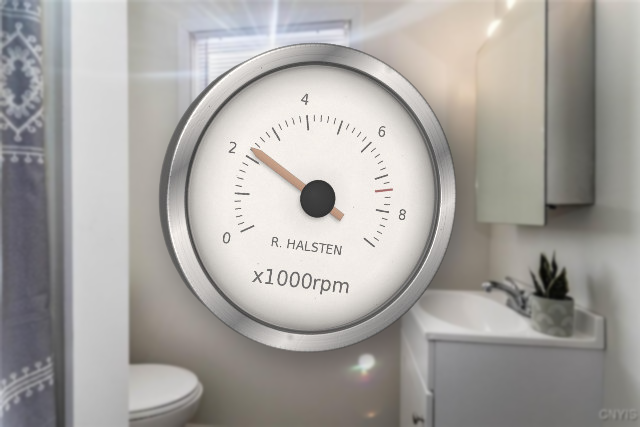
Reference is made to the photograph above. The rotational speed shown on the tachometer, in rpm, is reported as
2200 rpm
